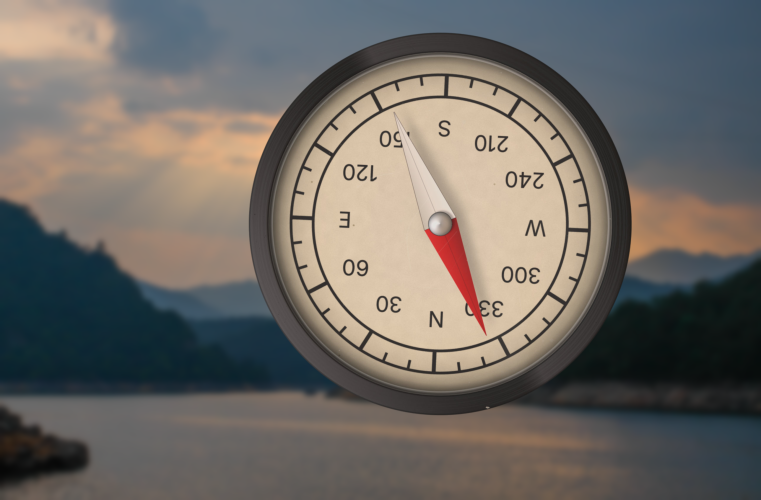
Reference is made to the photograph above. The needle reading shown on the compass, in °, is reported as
335 °
